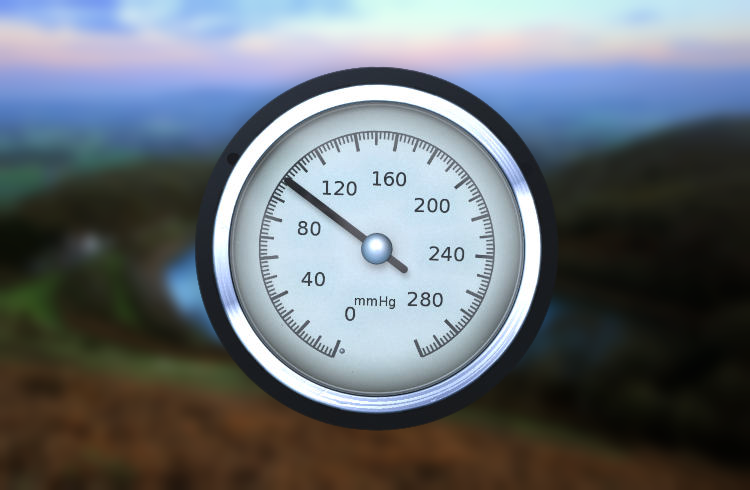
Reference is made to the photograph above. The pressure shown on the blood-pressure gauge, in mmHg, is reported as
100 mmHg
